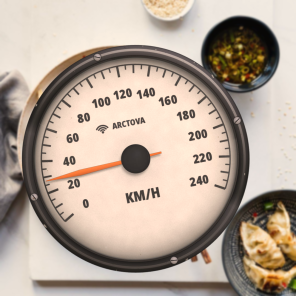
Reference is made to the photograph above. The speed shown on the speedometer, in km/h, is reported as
27.5 km/h
